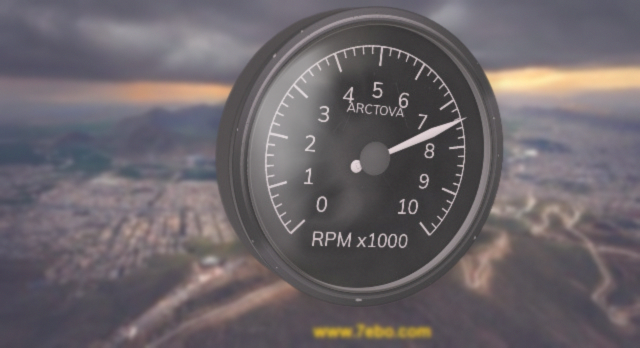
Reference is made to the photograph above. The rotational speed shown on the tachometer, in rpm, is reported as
7400 rpm
